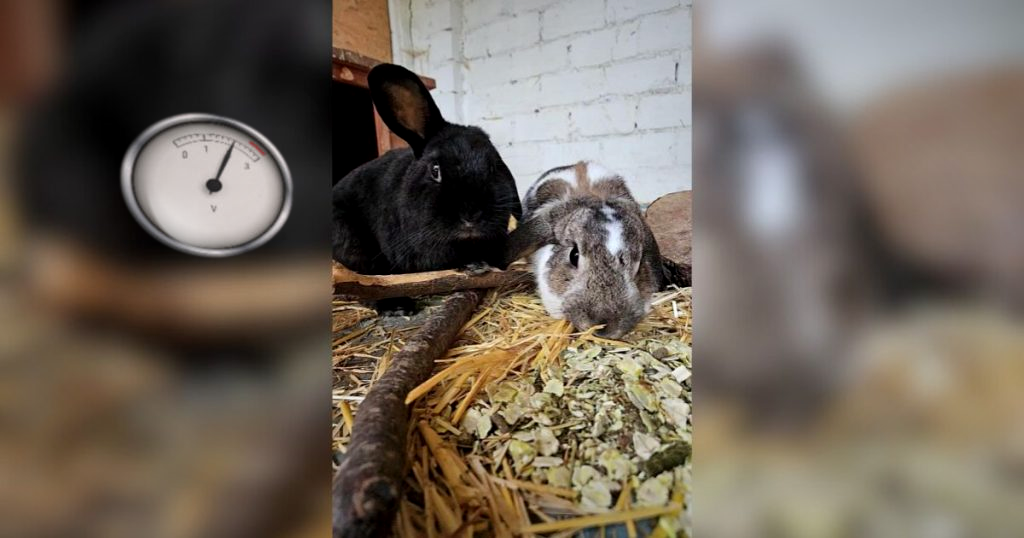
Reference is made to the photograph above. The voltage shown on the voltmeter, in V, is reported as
2 V
